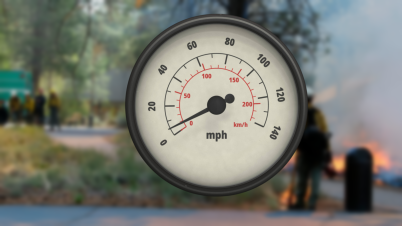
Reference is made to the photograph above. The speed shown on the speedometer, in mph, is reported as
5 mph
